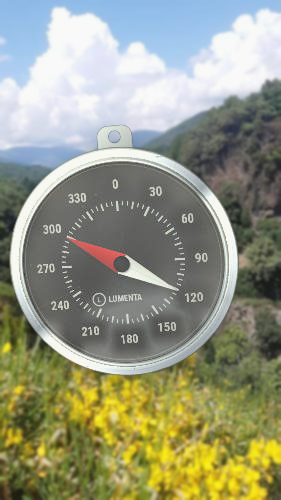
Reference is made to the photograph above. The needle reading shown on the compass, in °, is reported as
300 °
